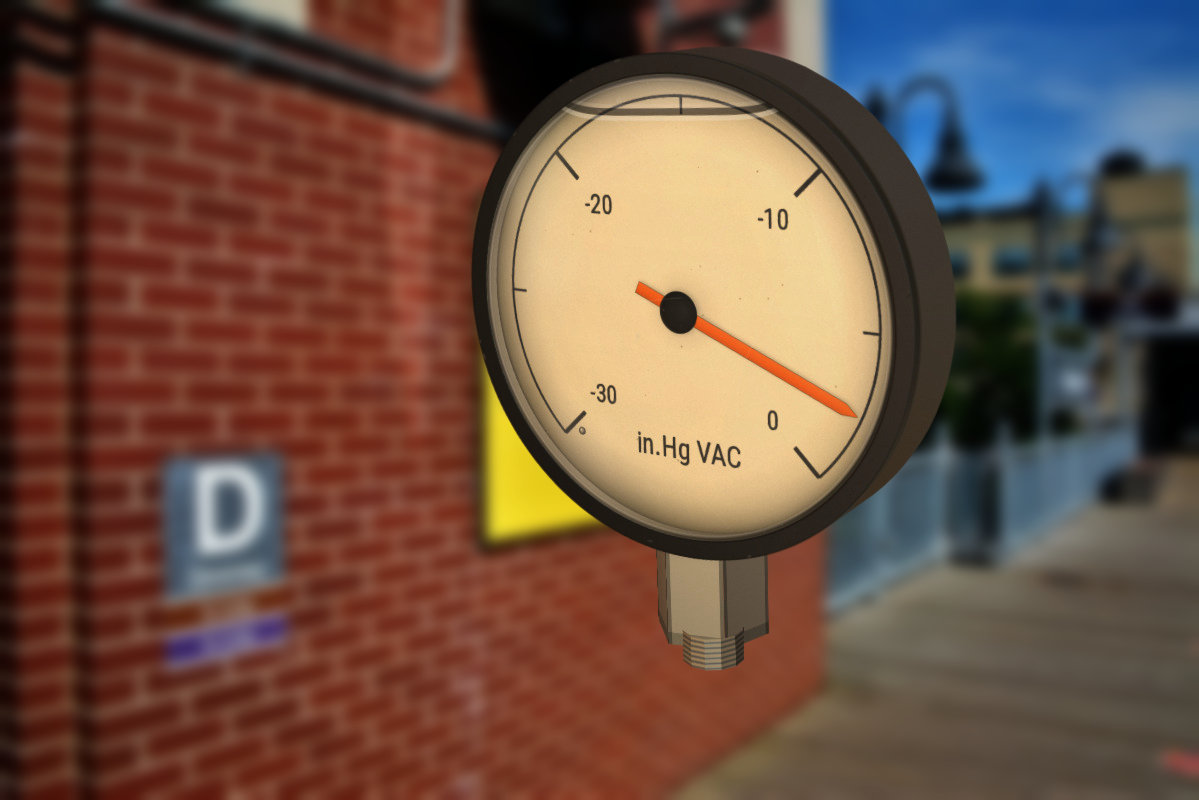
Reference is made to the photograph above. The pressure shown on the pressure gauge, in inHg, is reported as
-2.5 inHg
